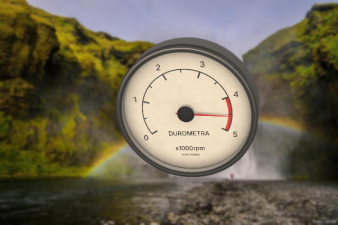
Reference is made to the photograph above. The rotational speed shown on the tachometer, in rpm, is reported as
4500 rpm
